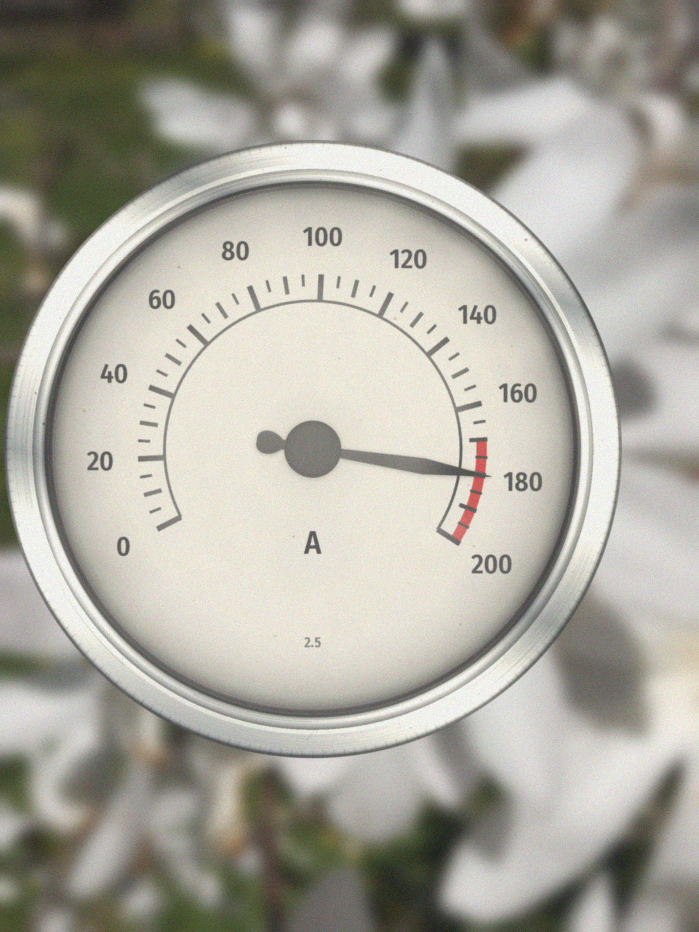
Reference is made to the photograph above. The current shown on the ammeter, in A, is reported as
180 A
